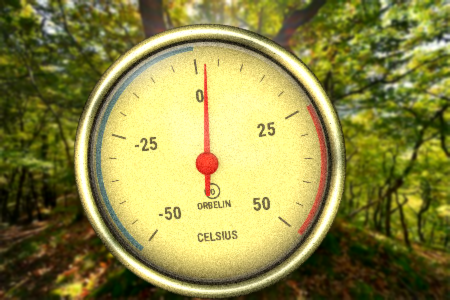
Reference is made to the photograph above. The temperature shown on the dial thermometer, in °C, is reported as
2.5 °C
